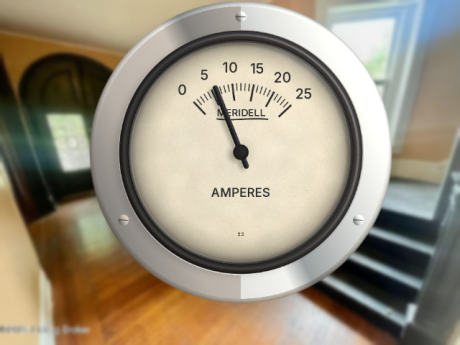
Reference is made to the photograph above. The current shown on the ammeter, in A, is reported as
6 A
